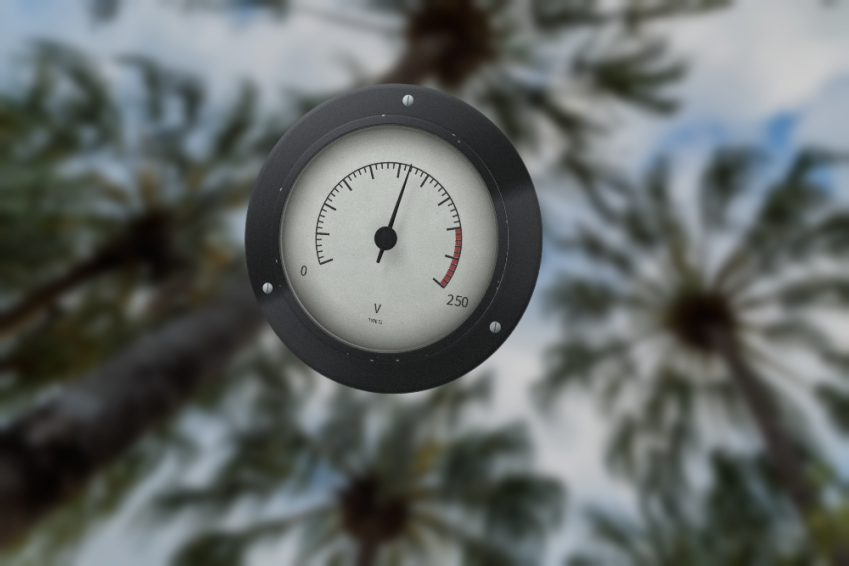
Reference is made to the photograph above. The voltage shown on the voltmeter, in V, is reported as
135 V
